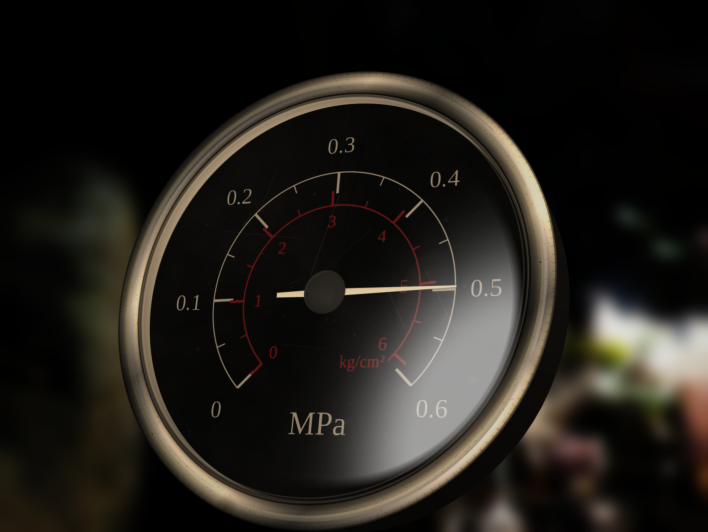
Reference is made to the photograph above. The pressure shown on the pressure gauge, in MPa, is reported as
0.5 MPa
